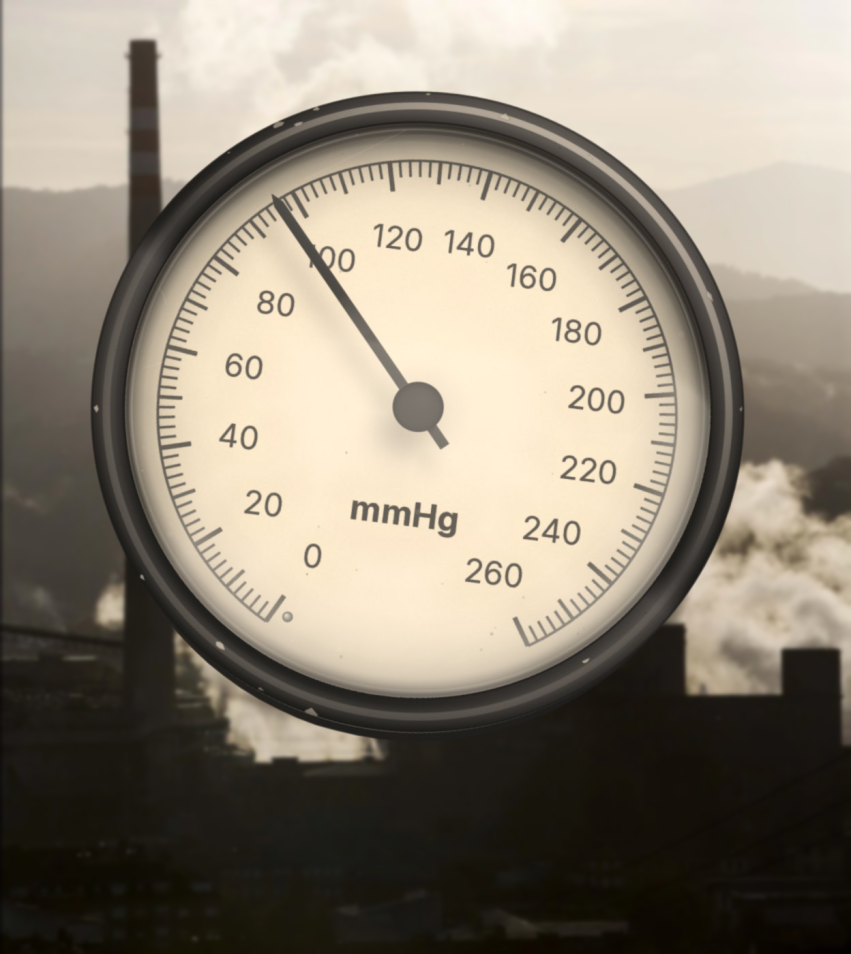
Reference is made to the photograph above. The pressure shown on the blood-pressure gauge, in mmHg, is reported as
96 mmHg
